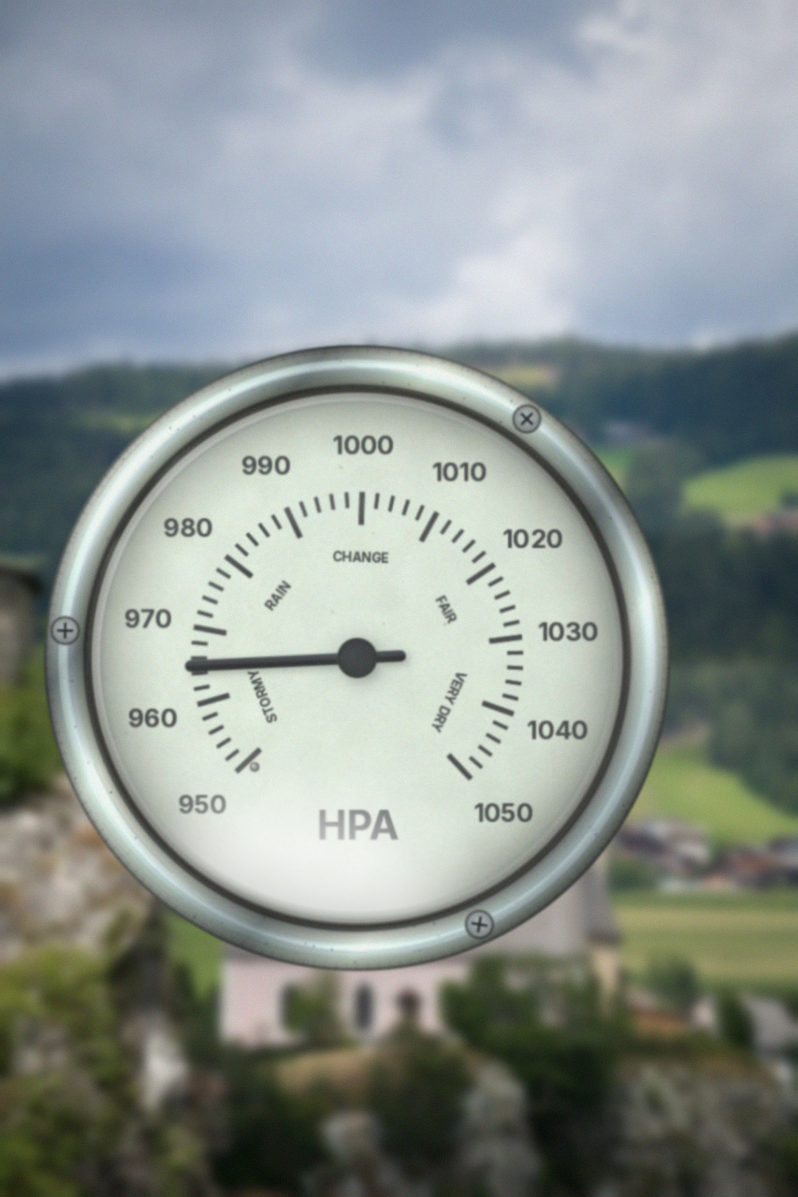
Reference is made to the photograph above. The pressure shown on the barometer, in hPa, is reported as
965 hPa
